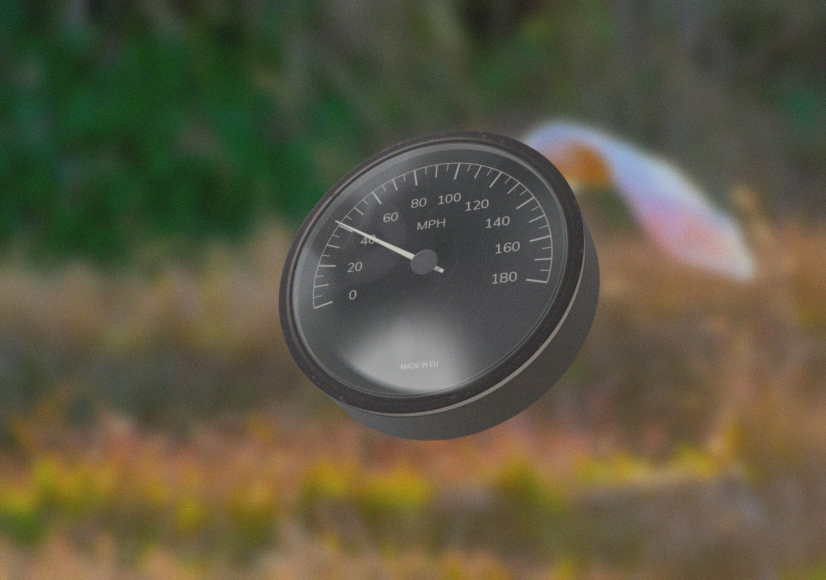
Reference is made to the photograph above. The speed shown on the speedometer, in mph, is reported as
40 mph
